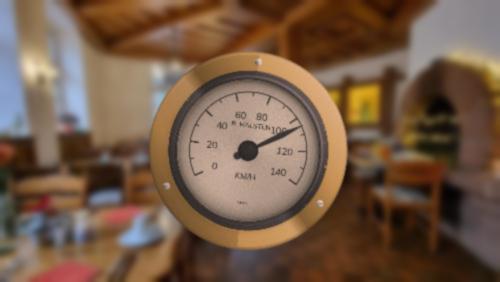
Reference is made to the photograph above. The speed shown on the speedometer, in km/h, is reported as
105 km/h
